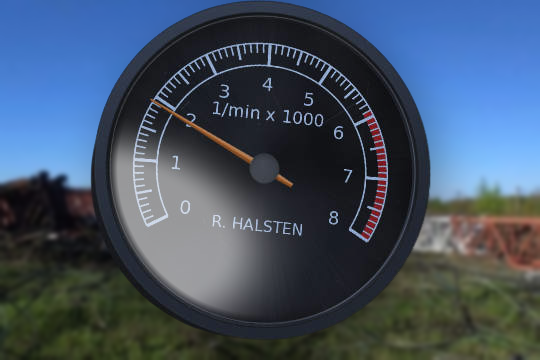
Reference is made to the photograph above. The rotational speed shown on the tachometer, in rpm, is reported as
1900 rpm
